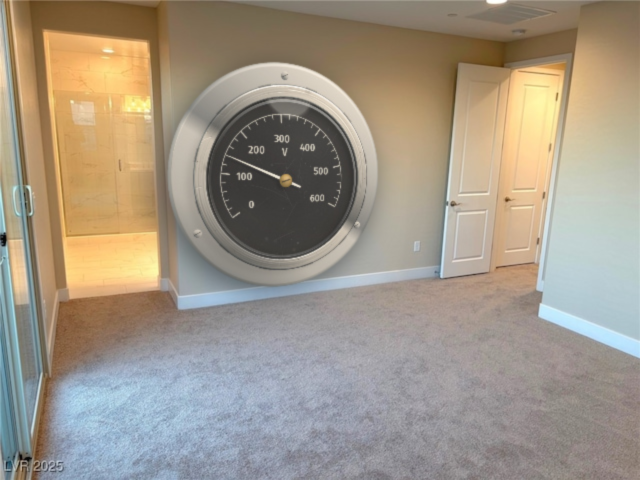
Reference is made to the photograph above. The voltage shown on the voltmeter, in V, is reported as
140 V
